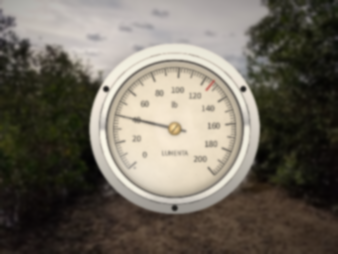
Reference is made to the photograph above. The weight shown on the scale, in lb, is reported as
40 lb
